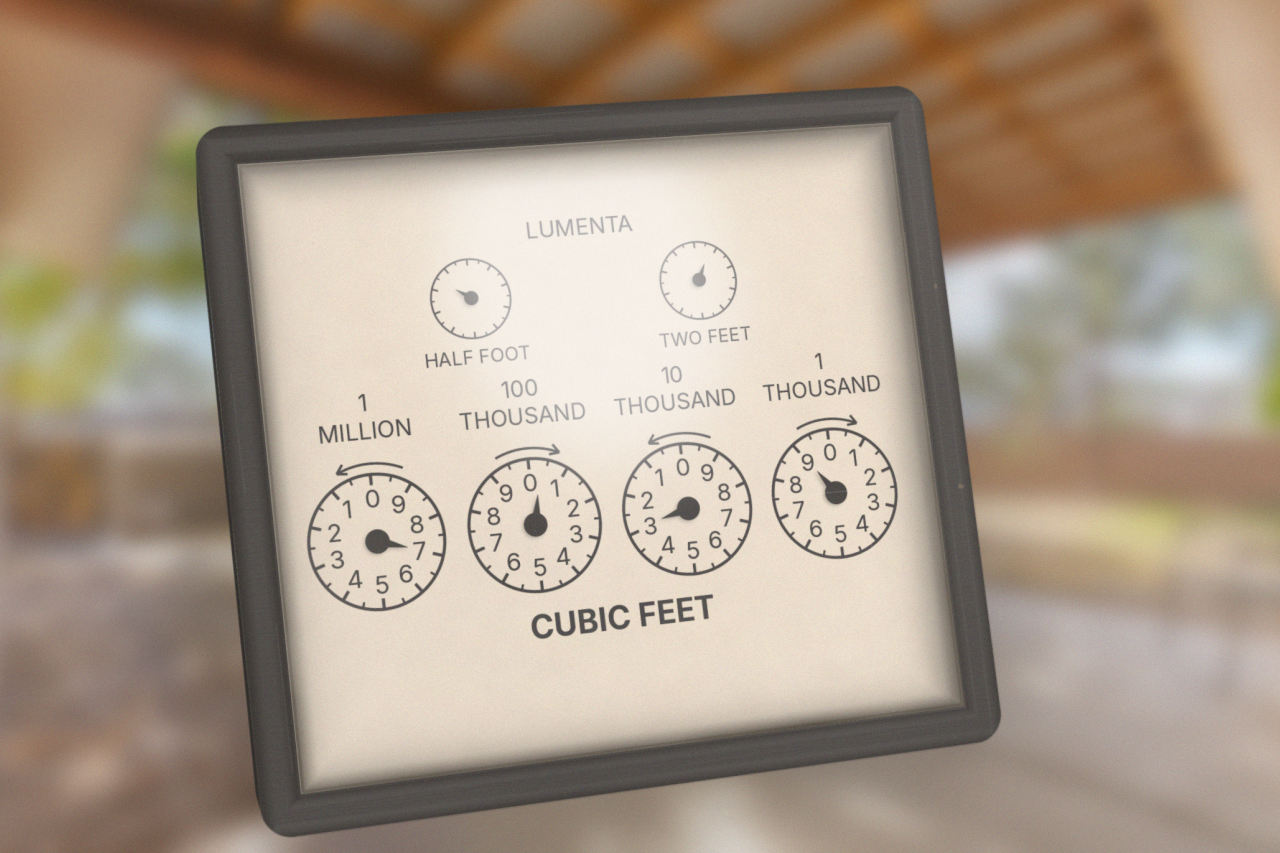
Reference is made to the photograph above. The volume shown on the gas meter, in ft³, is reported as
702900 ft³
